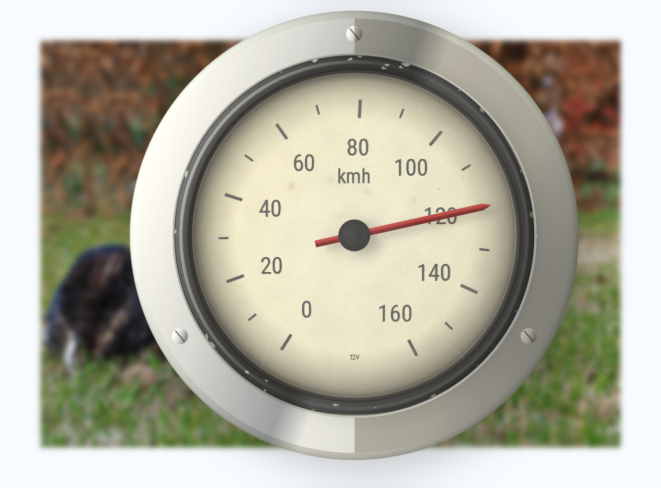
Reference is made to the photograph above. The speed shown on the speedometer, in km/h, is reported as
120 km/h
